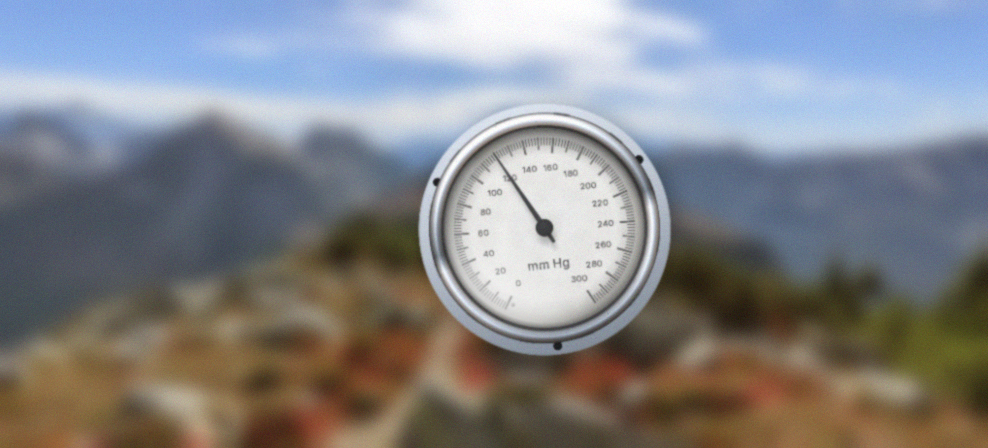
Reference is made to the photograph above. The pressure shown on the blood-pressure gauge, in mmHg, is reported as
120 mmHg
